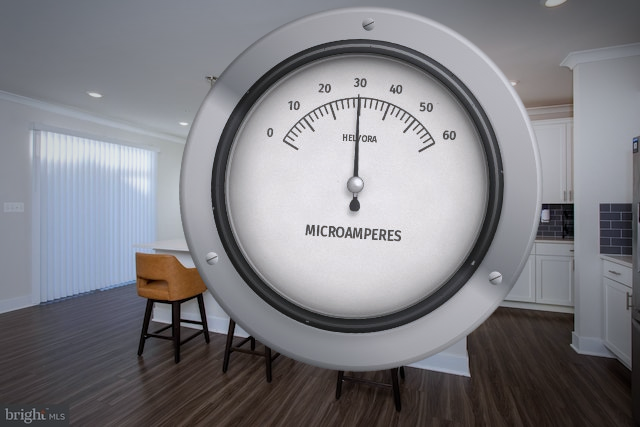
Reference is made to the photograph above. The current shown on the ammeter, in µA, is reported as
30 µA
